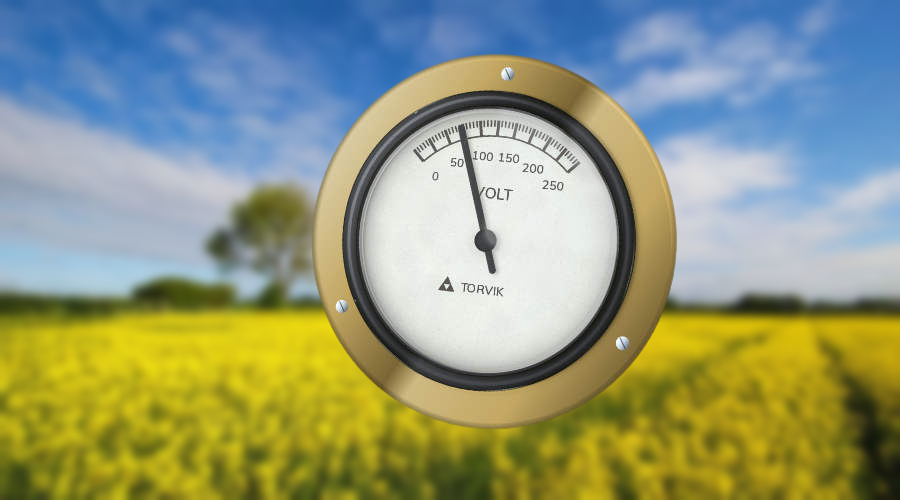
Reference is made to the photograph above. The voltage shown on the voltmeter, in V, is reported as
75 V
